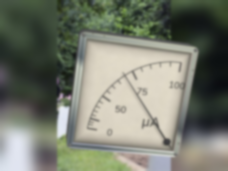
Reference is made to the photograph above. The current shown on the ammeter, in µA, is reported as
70 µA
